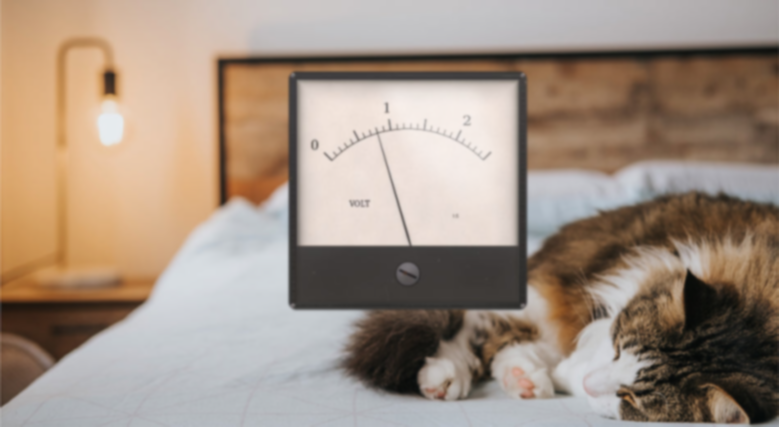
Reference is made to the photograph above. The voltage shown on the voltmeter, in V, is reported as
0.8 V
